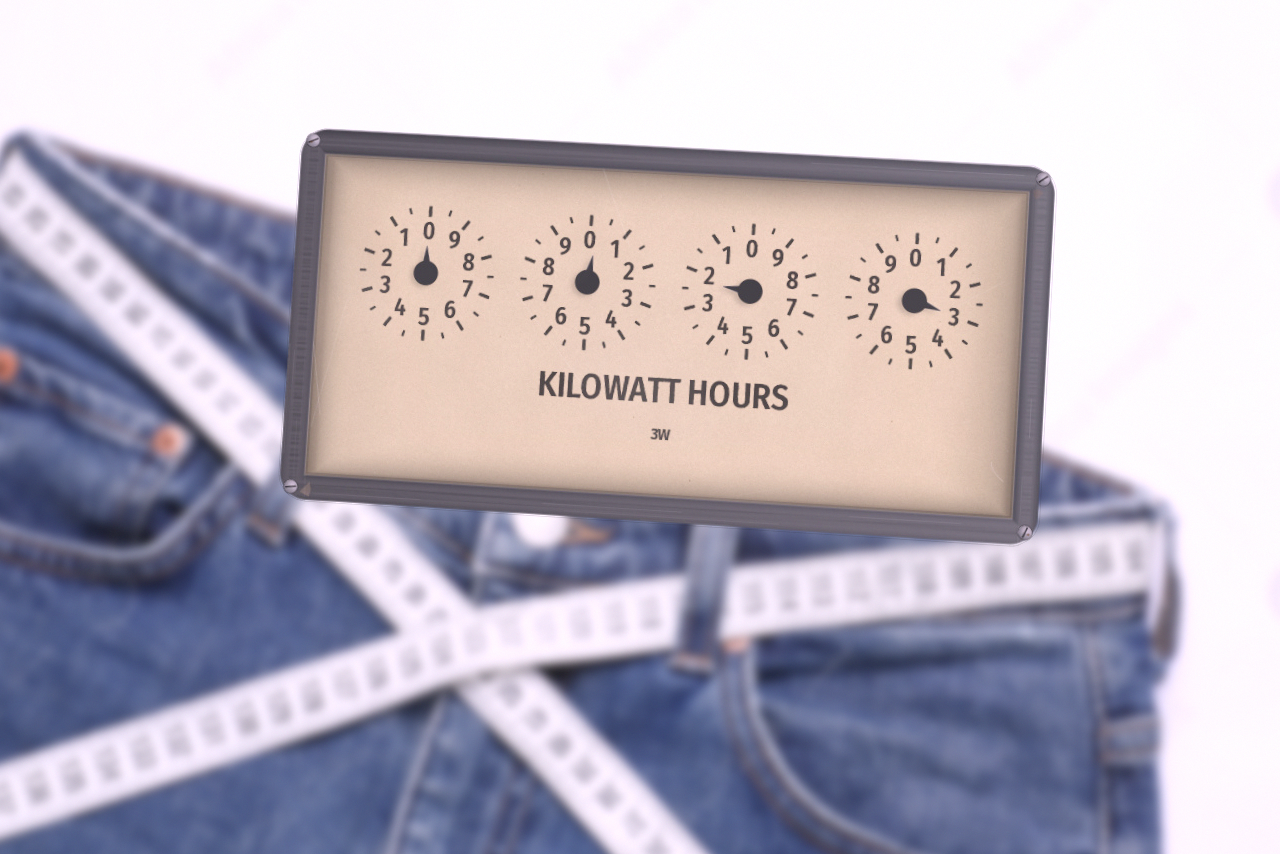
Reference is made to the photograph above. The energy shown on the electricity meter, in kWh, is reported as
23 kWh
